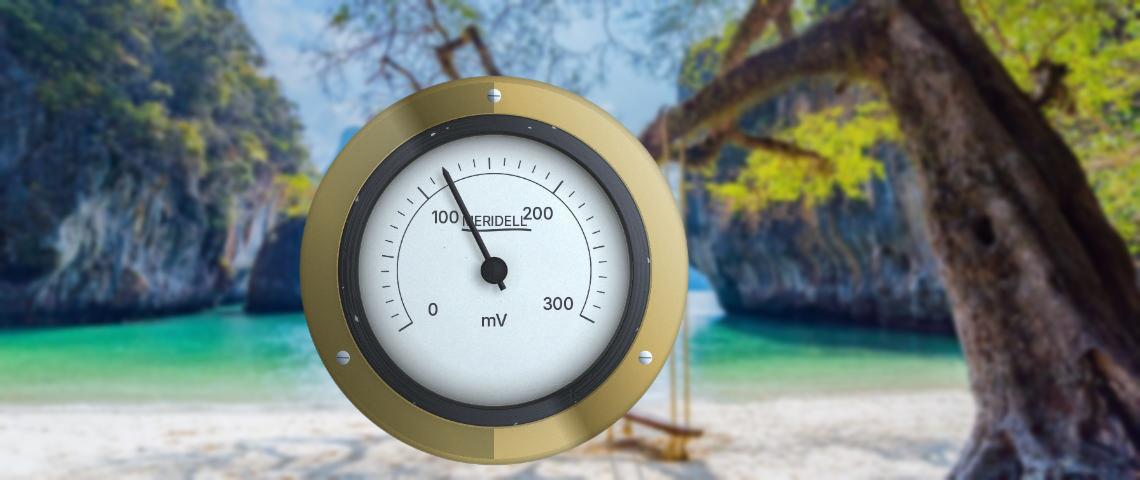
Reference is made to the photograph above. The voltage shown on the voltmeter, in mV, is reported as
120 mV
